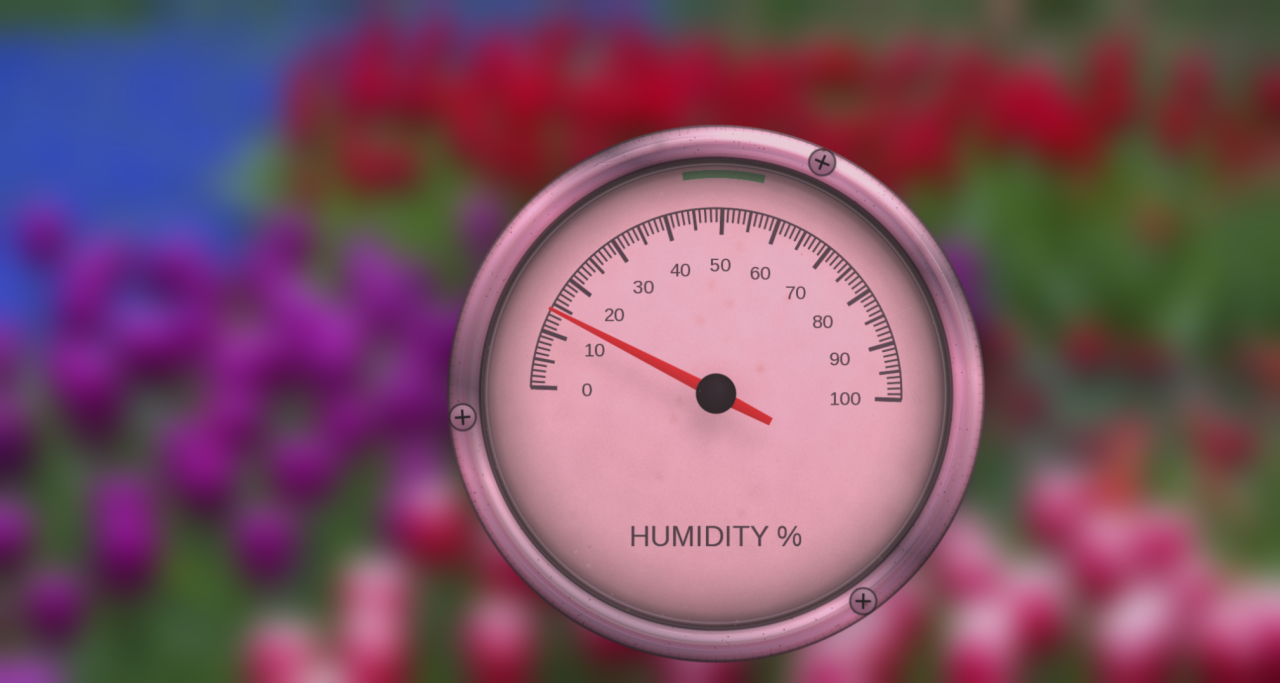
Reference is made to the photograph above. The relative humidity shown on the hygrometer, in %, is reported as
14 %
